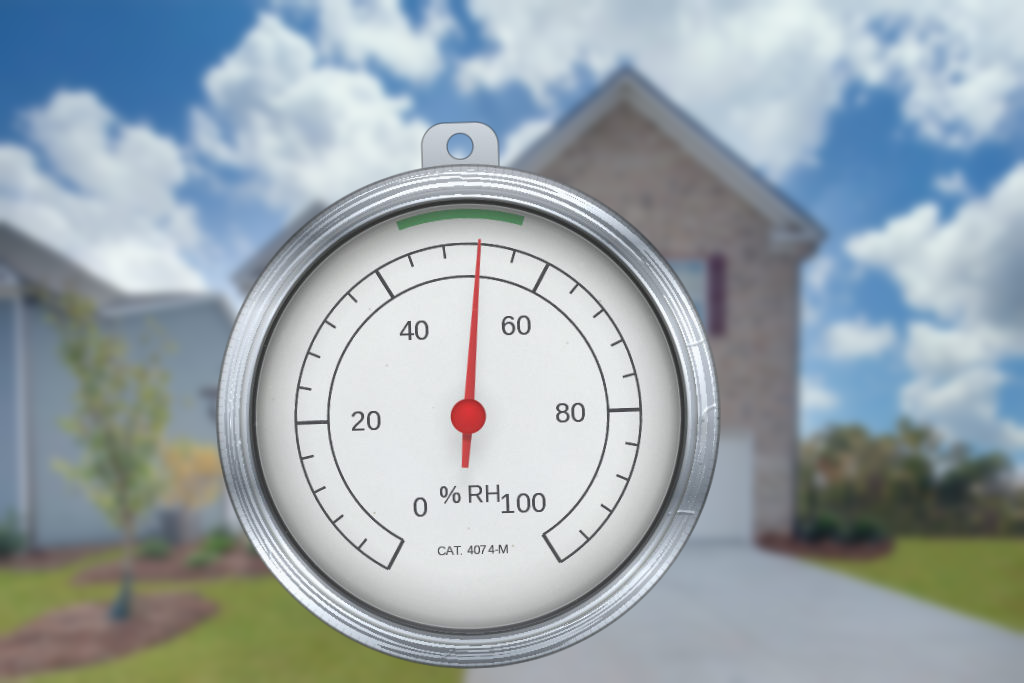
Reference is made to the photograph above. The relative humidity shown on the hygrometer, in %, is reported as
52 %
